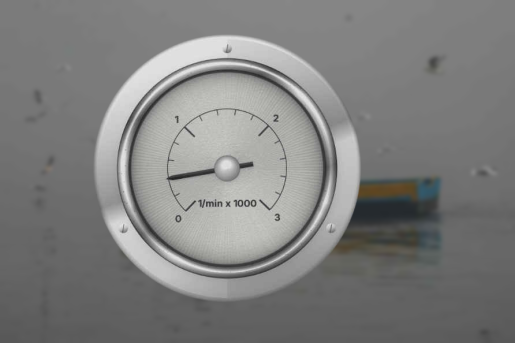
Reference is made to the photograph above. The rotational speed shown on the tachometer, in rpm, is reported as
400 rpm
